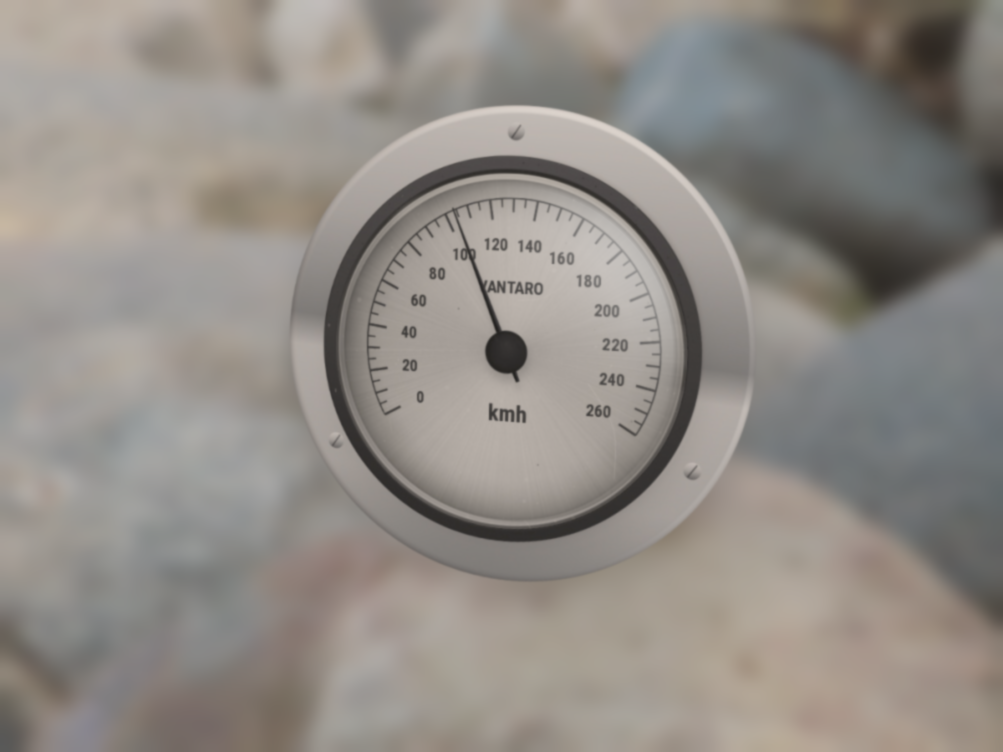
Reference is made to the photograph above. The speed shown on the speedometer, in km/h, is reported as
105 km/h
